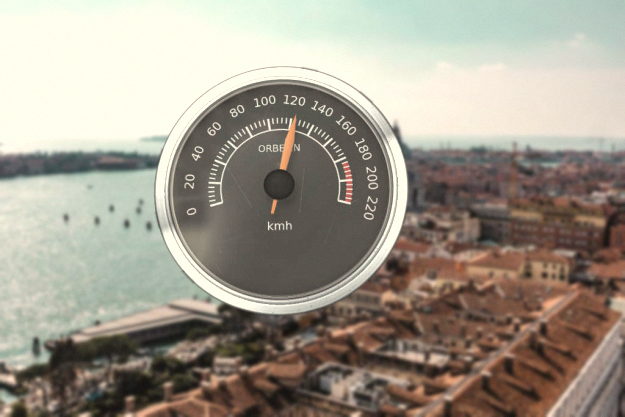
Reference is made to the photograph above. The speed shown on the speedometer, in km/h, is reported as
124 km/h
